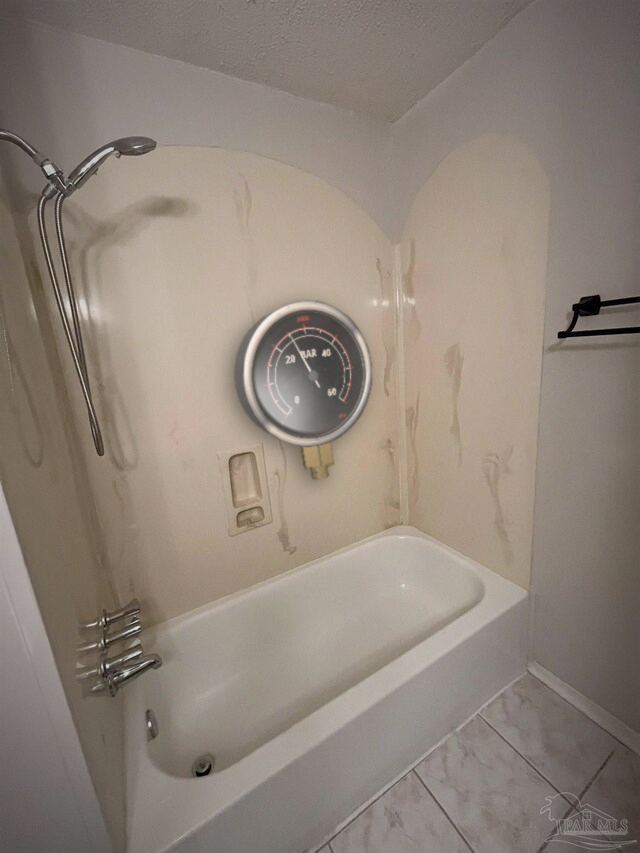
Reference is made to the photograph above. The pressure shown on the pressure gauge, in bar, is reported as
25 bar
